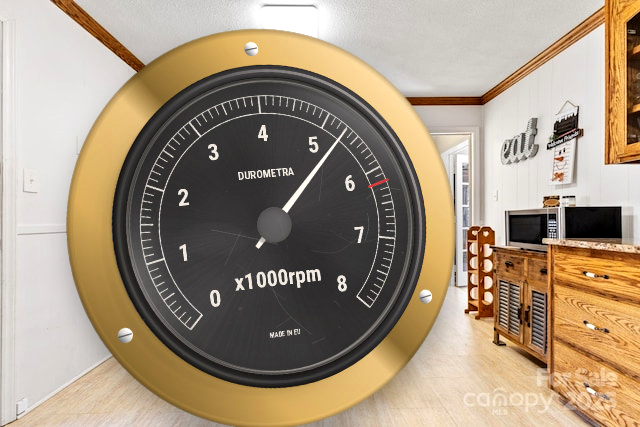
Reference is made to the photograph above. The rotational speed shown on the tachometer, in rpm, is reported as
5300 rpm
